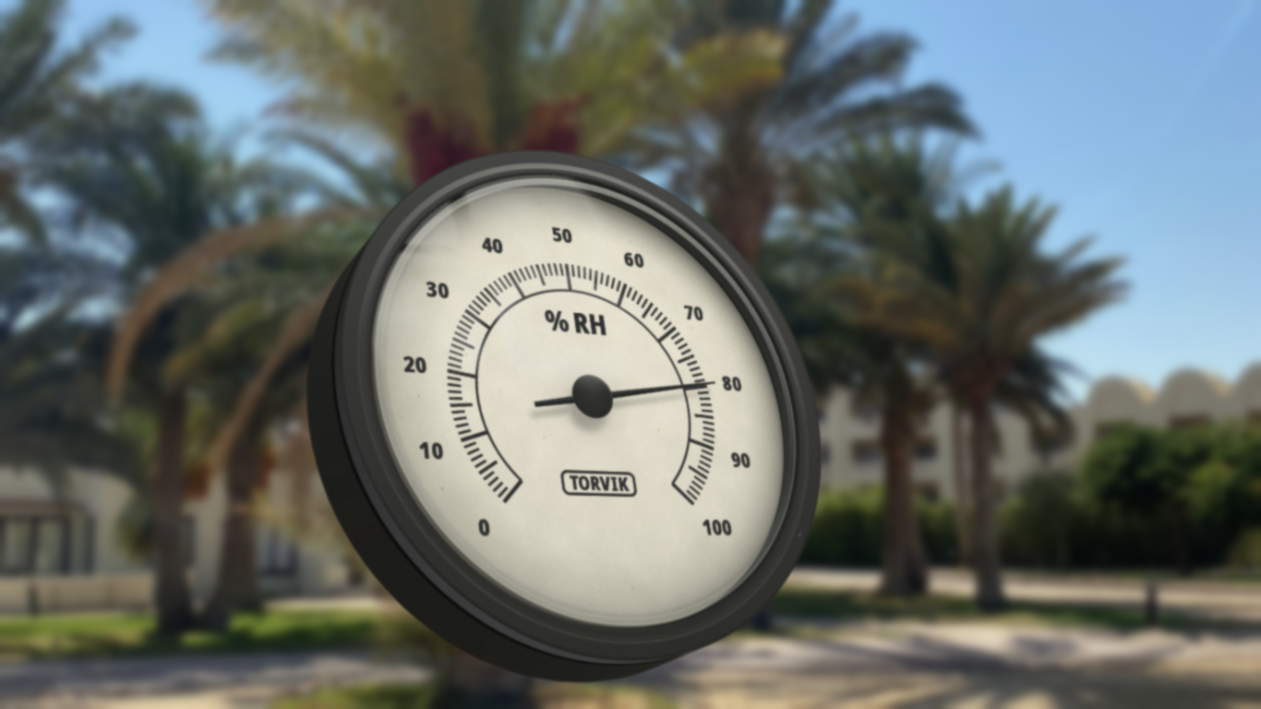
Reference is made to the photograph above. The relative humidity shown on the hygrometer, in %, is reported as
80 %
